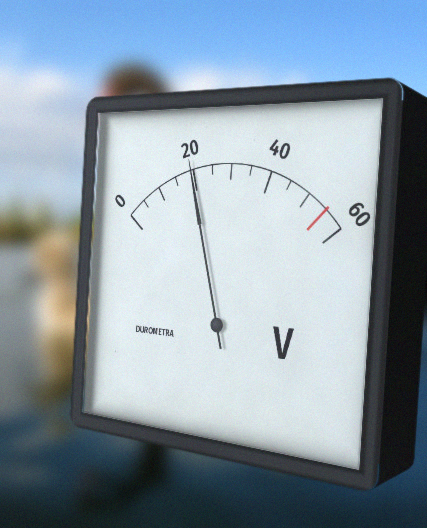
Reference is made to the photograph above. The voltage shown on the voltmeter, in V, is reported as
20 V
